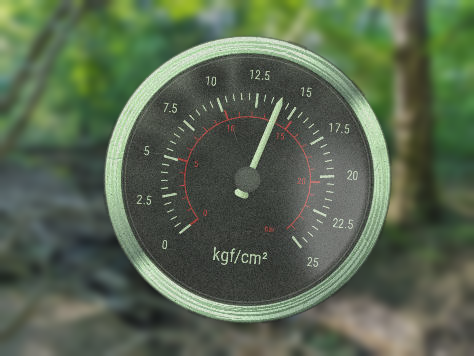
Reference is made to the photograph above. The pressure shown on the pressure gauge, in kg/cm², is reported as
14 kg/cm²
